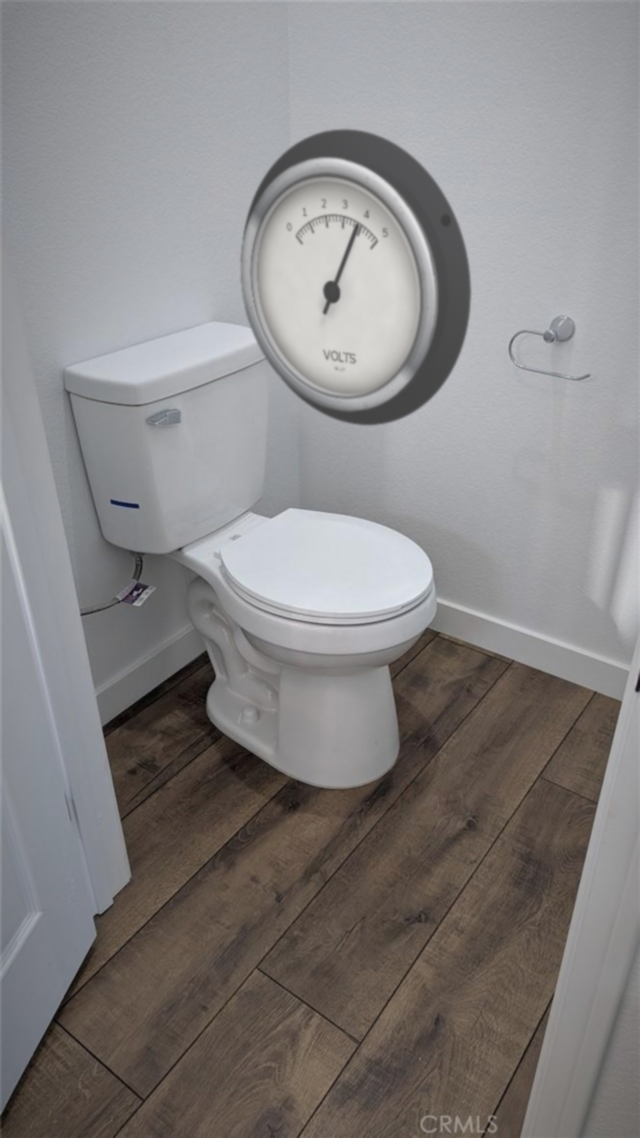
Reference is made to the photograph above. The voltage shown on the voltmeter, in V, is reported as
4 V
